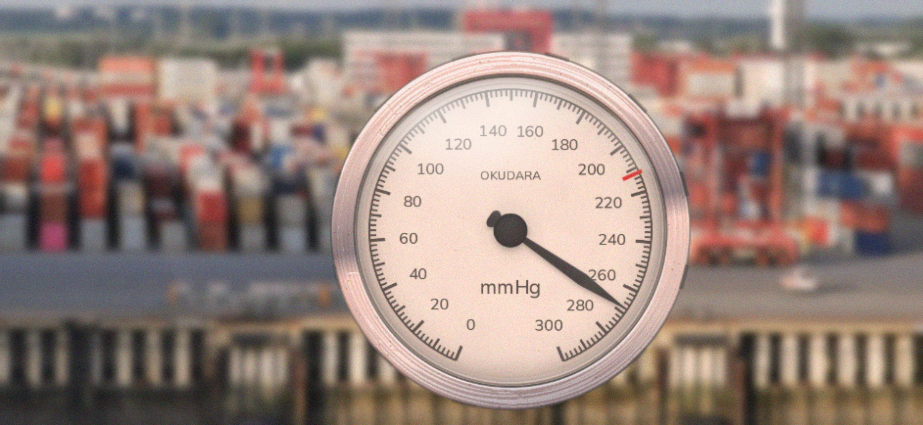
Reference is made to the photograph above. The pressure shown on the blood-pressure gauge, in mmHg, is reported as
268 mmHg
